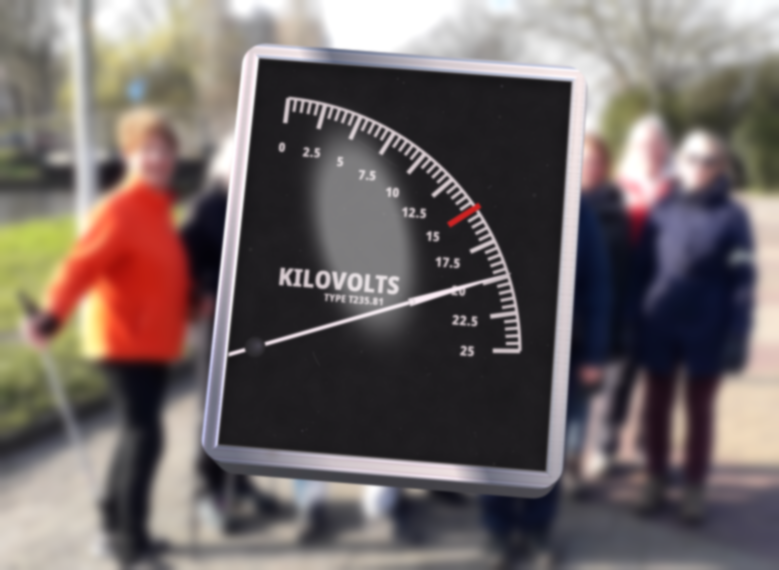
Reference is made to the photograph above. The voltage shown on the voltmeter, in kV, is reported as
20 kV
